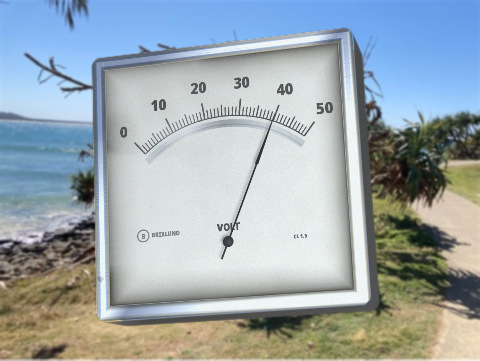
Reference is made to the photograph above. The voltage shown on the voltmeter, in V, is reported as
40 V
